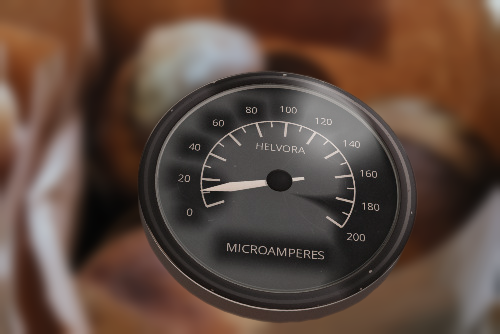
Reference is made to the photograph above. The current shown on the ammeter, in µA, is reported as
10 µA
